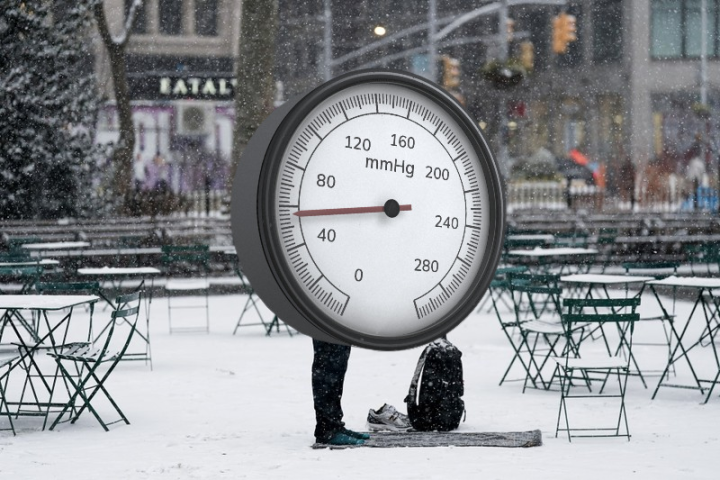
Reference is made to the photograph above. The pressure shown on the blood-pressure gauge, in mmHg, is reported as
56 mmHg
